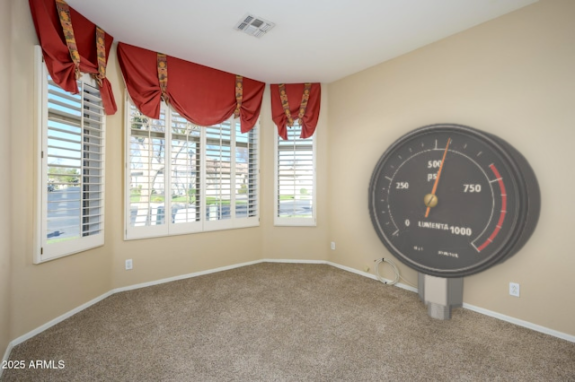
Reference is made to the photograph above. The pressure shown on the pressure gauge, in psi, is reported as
550 psi
